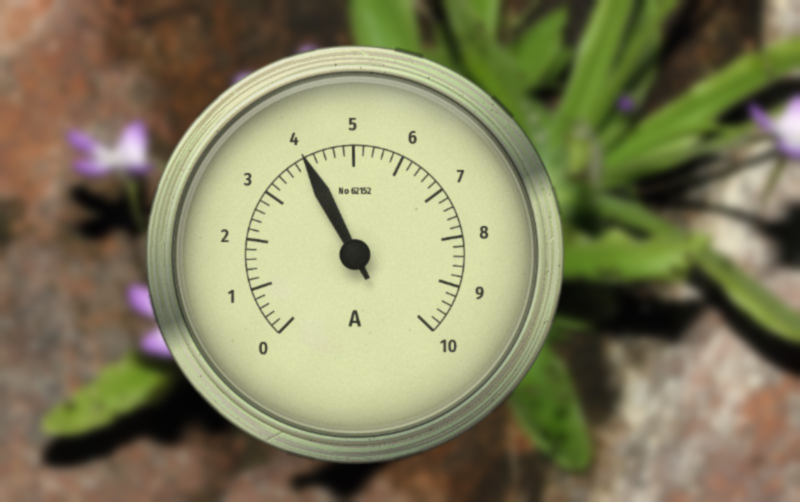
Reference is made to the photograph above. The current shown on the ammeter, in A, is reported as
4 A
